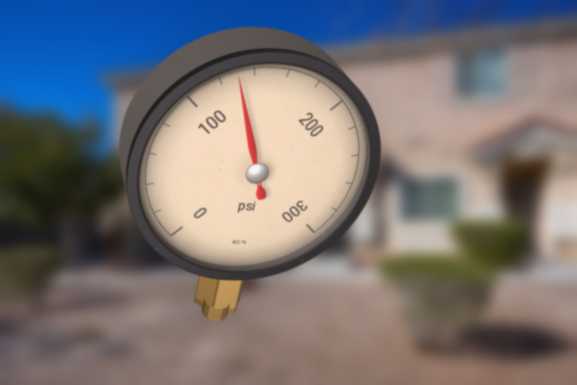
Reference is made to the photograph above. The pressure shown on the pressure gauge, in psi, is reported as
130 psi
